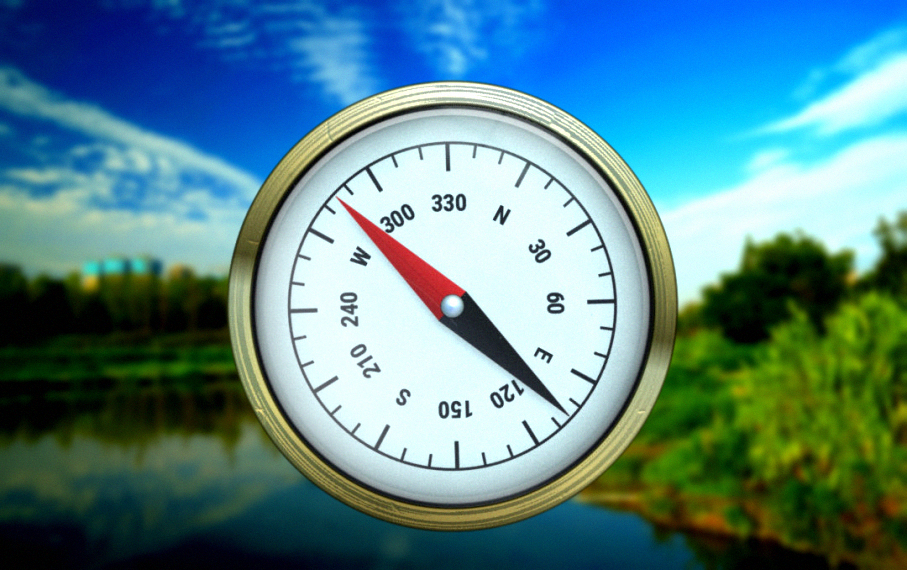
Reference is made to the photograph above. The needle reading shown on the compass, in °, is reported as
285 °
